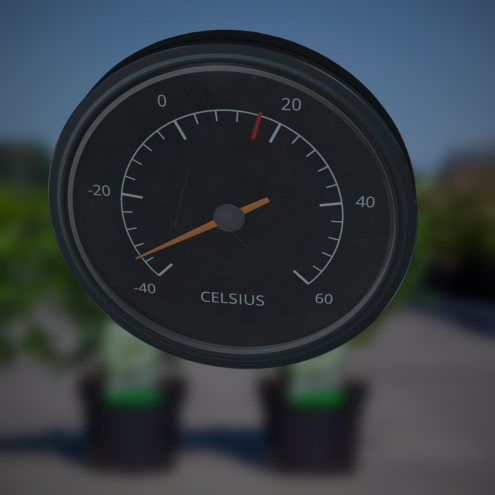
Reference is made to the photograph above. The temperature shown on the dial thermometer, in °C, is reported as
-34 °C
